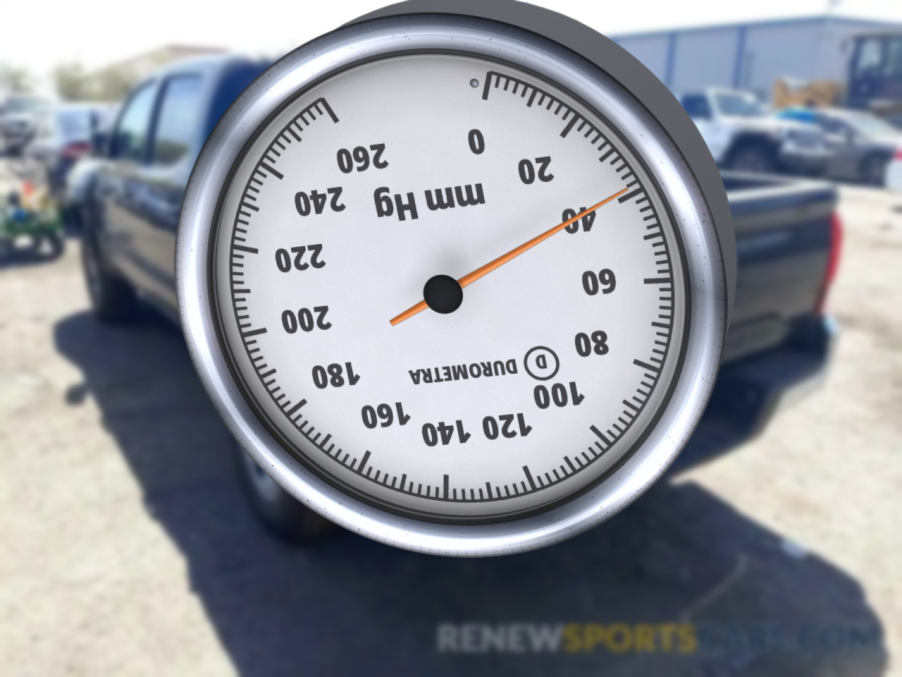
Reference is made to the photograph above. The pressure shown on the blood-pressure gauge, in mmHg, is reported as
38 mmHg
